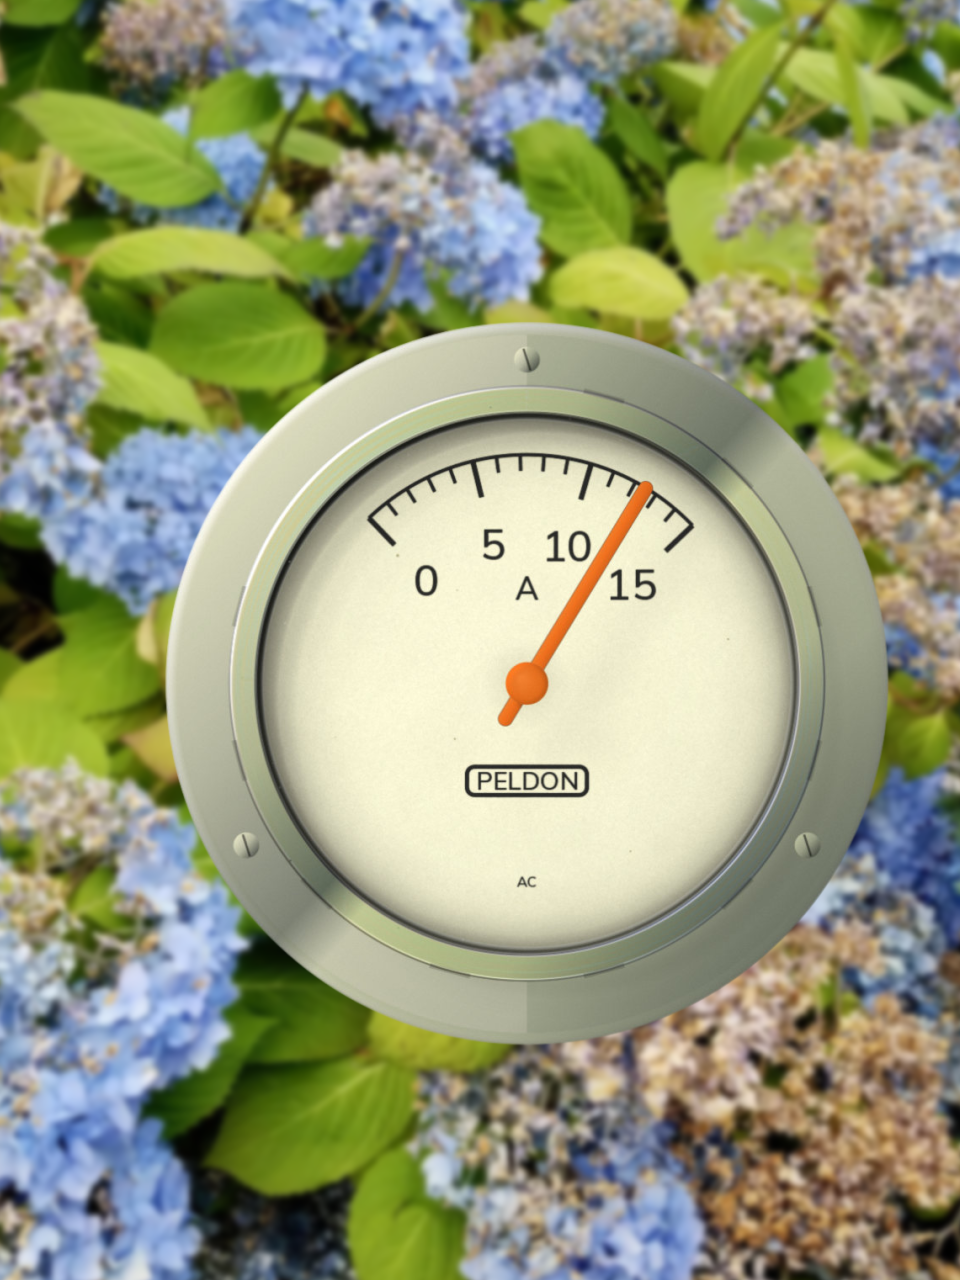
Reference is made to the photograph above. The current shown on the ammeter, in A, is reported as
12.5 A
